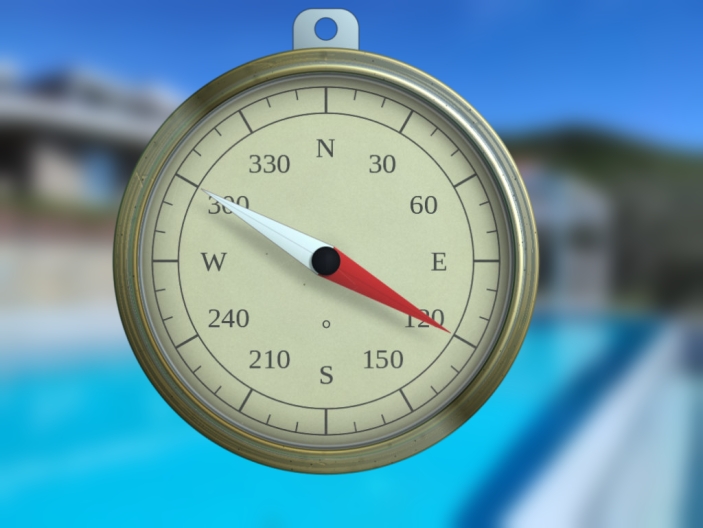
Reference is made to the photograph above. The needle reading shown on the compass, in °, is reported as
120 °
